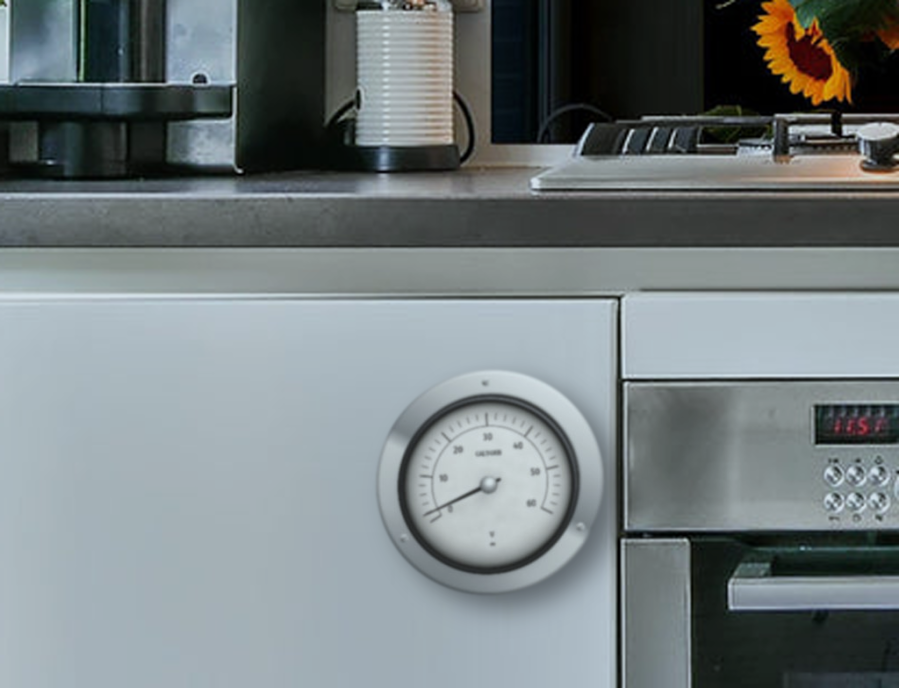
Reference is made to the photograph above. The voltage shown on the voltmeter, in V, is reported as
2 V
